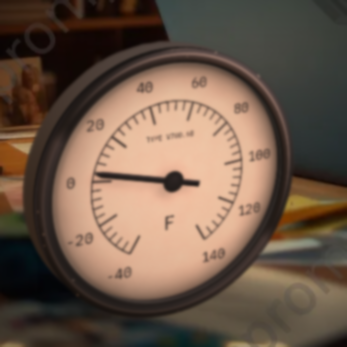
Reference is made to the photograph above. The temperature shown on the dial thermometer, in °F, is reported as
4 °F
